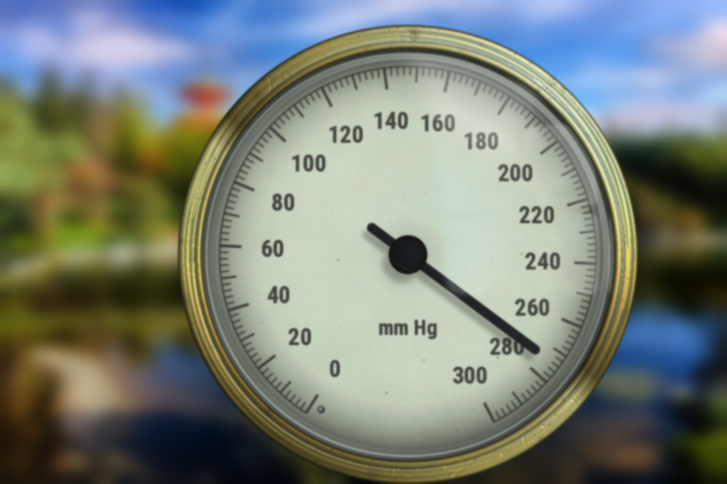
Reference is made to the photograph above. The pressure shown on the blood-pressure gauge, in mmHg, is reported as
274 mmHg
